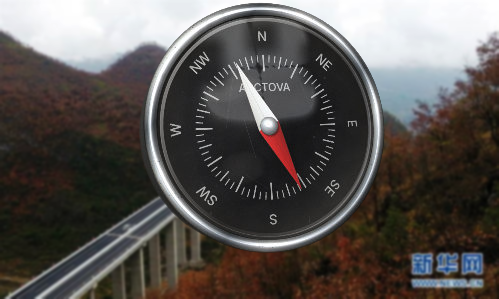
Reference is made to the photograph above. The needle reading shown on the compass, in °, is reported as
155 °
